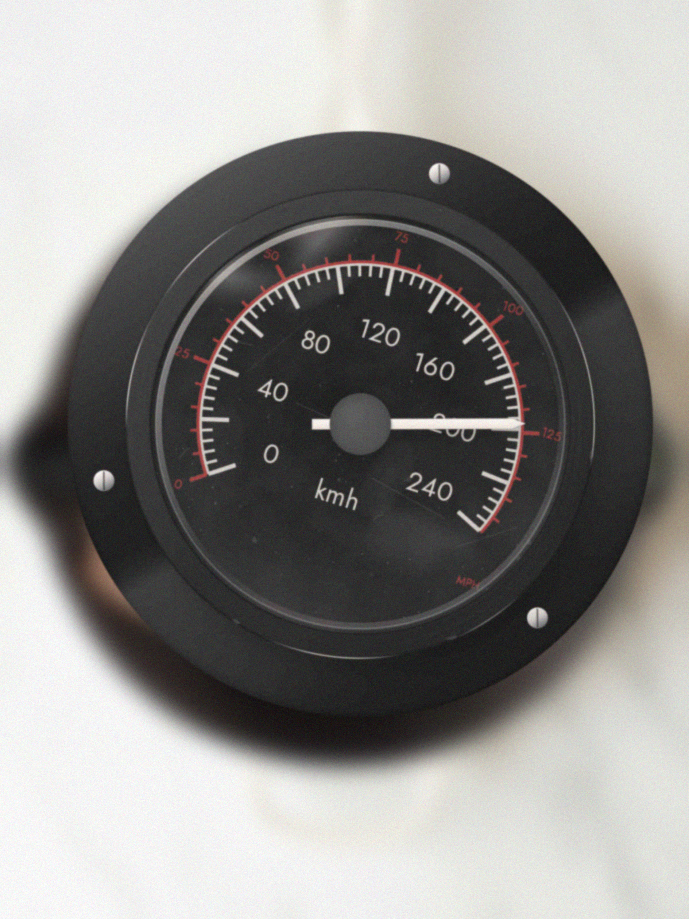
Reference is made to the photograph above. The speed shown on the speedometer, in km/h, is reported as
198 km/h
